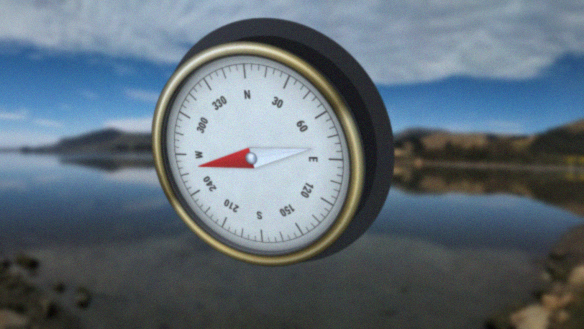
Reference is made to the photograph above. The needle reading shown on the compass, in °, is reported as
260 °
